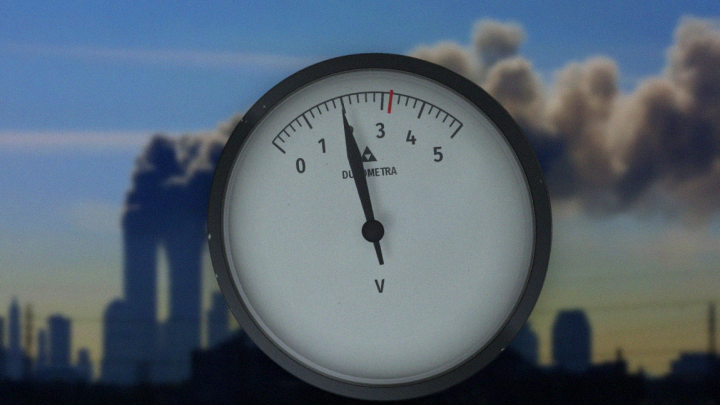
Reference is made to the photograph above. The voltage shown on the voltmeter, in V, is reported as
2 V
